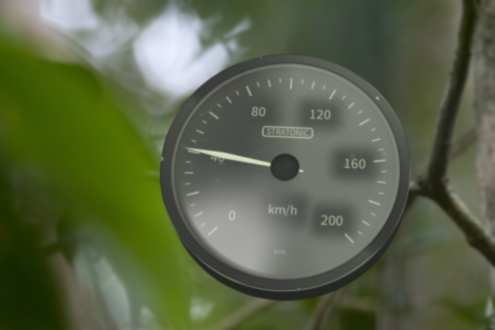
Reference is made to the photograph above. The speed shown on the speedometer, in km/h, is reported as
40 km/h
